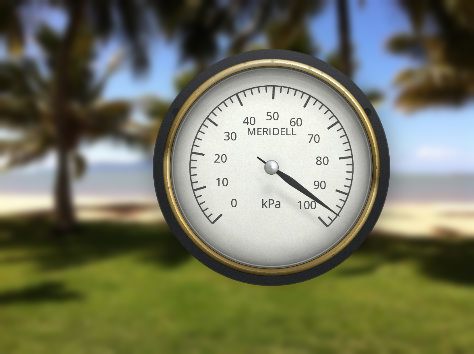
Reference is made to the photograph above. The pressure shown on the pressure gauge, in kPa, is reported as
96 kPa
